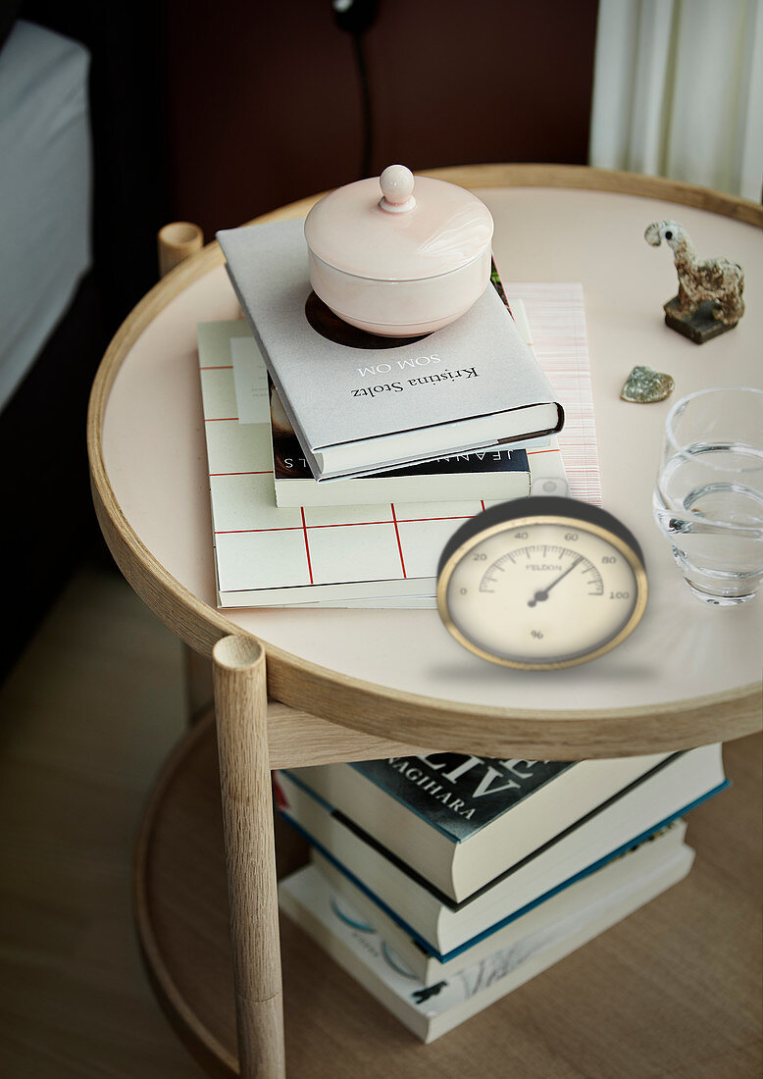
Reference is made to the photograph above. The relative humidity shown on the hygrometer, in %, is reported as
70 %
